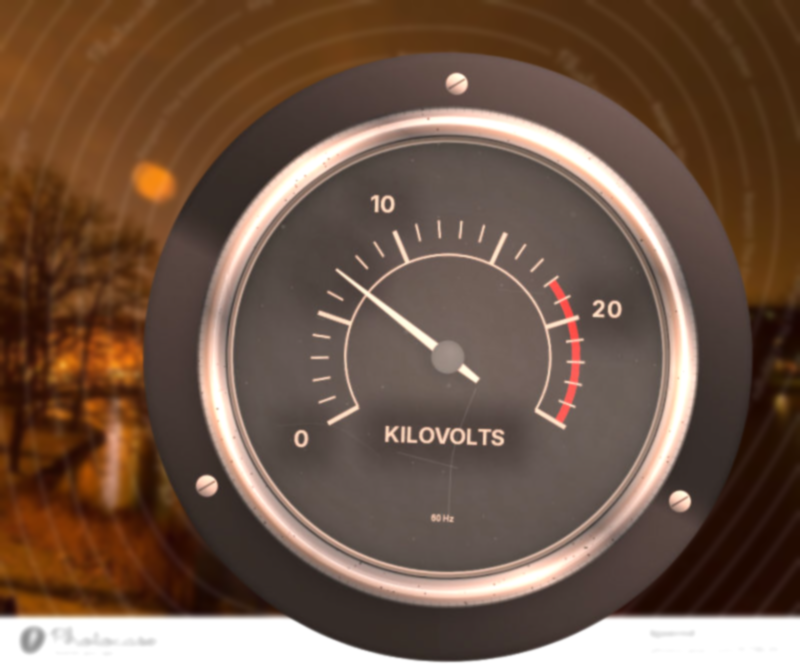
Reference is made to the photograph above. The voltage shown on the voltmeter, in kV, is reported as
7 kV
